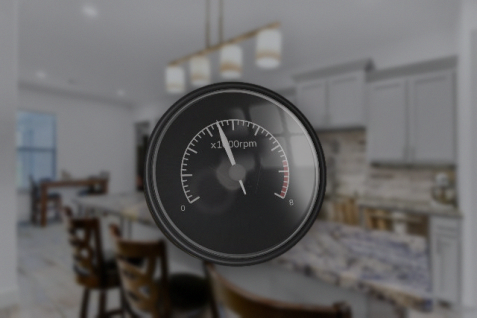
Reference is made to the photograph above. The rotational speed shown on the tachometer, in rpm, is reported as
3400 rpm
